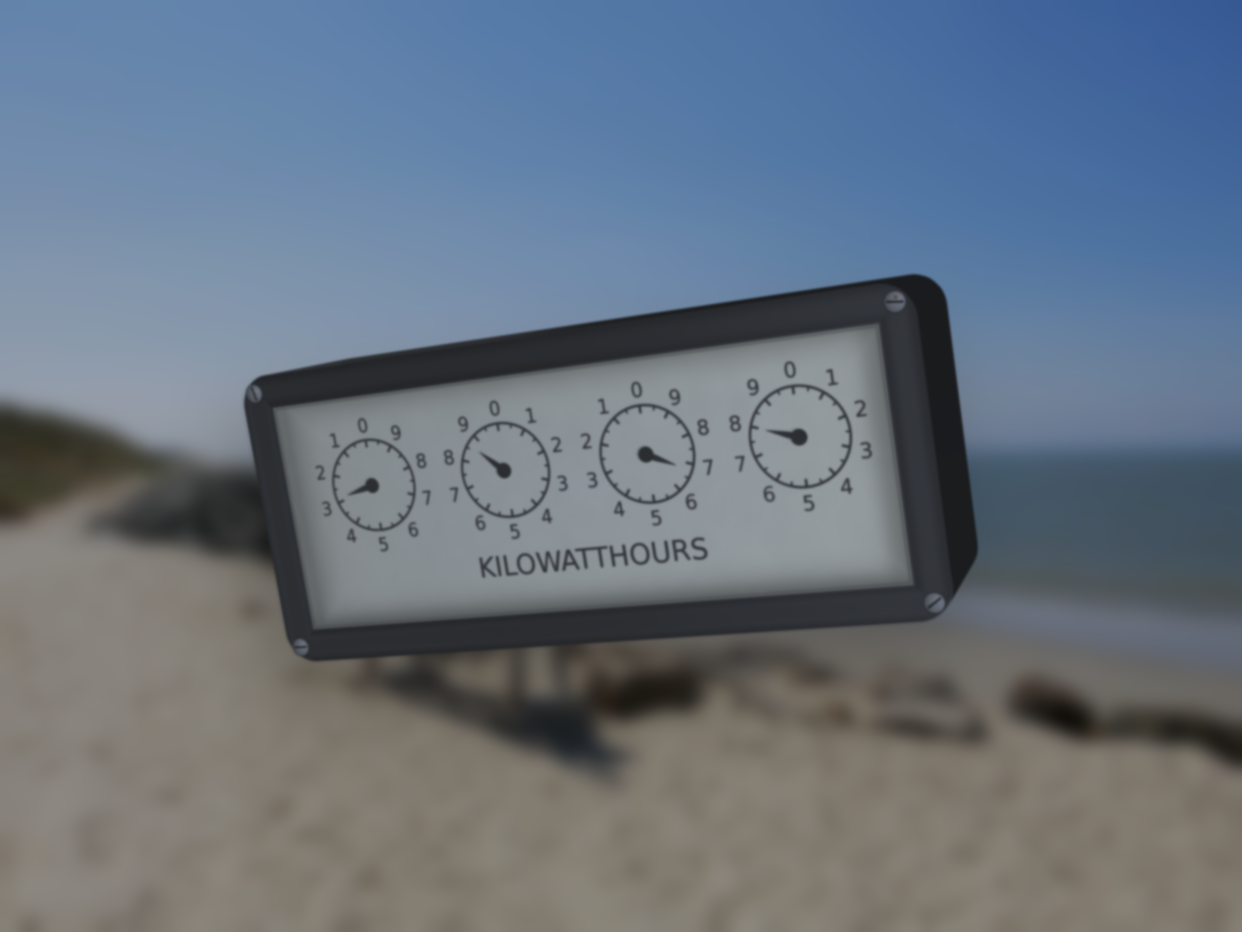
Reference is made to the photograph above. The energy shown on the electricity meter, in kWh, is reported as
2868 kWh
